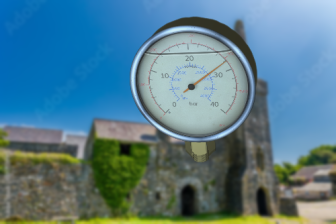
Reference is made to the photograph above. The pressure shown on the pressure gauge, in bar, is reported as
28 bar
